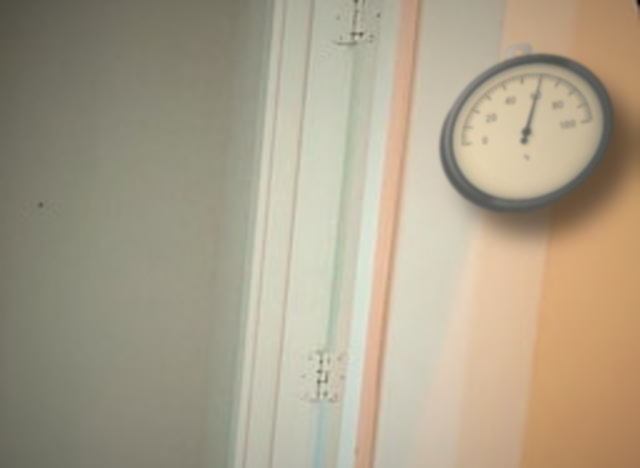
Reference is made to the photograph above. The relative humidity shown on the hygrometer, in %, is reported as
60 %
